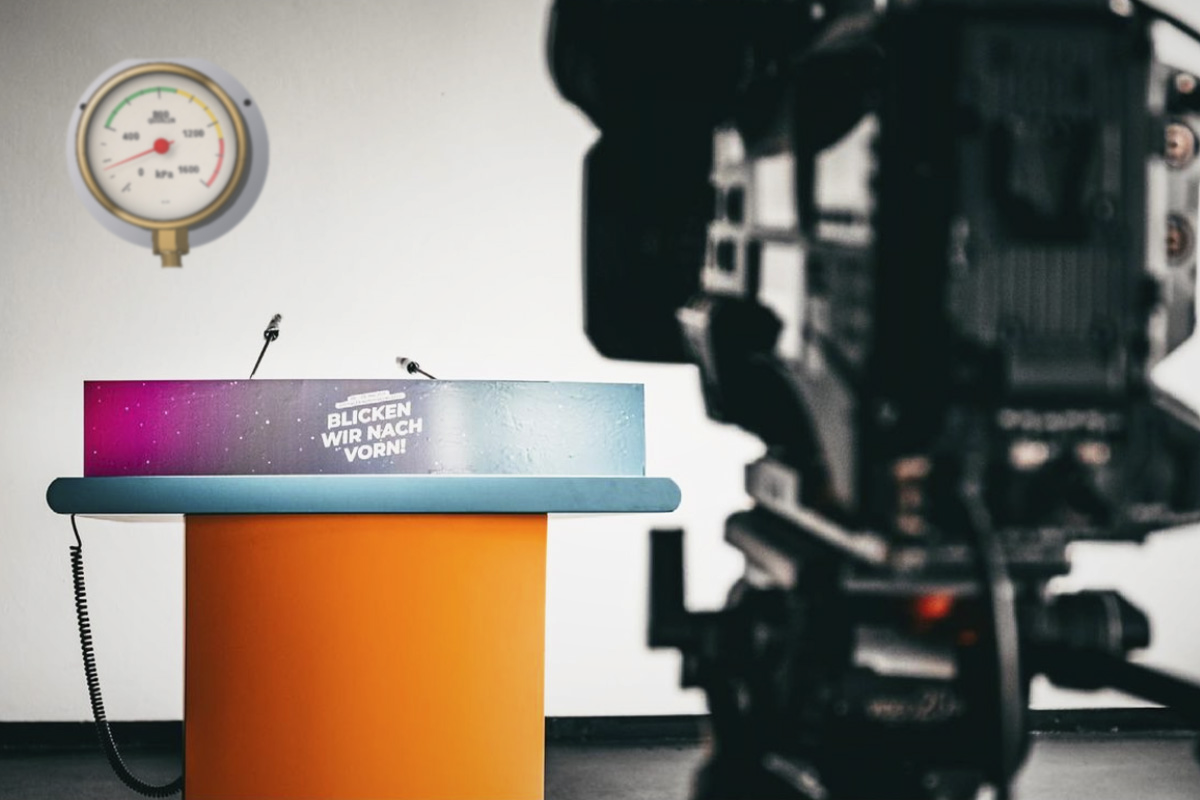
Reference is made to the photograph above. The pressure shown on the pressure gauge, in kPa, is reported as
150 kPa
